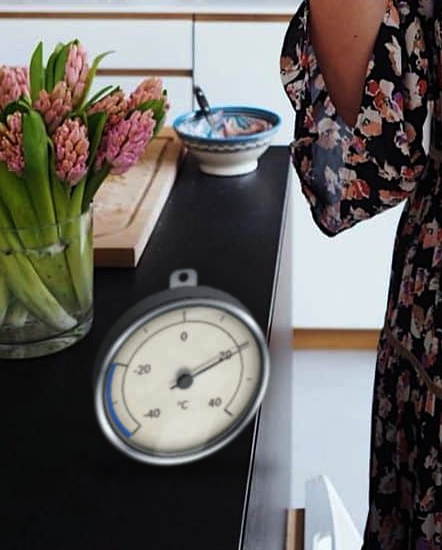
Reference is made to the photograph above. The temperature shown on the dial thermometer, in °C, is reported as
20 °C
